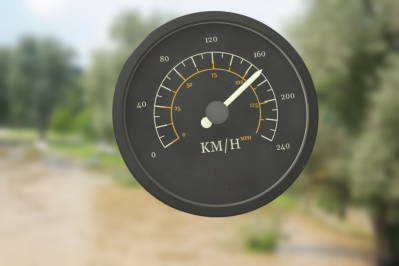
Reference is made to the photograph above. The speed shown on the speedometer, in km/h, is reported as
170 km/h
